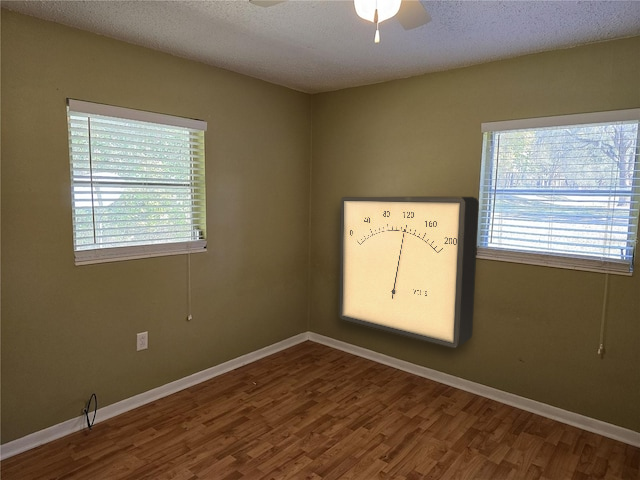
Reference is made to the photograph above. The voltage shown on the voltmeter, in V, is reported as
120 V
